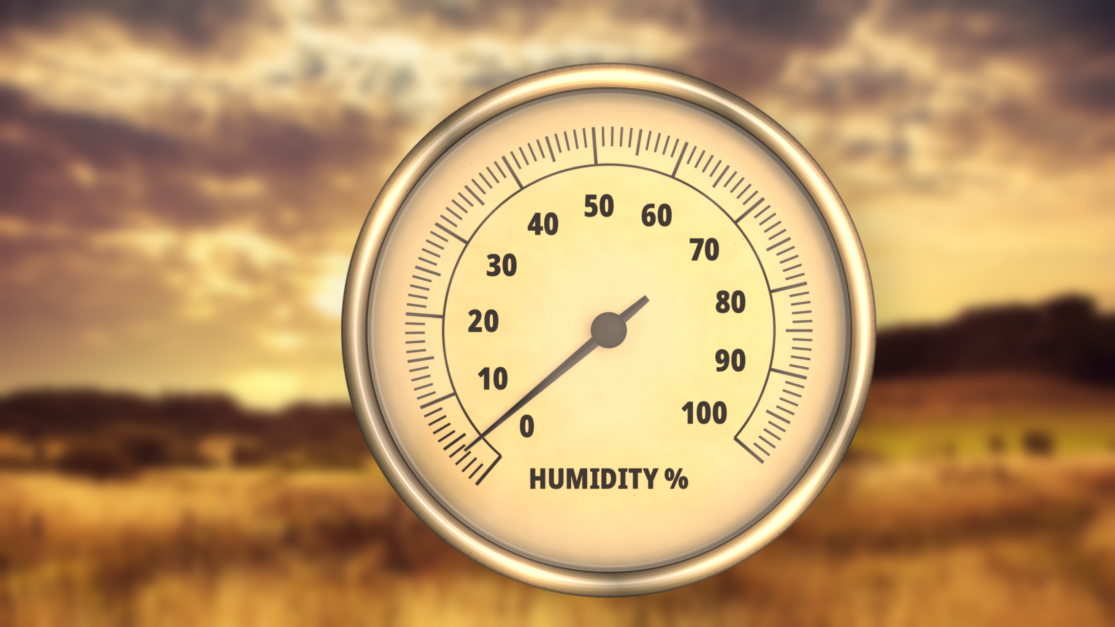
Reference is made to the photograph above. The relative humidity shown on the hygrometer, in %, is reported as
3.5 %
